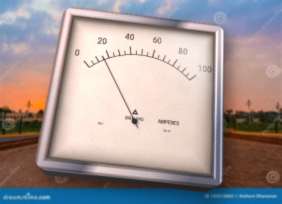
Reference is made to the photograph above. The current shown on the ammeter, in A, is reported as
15 A
